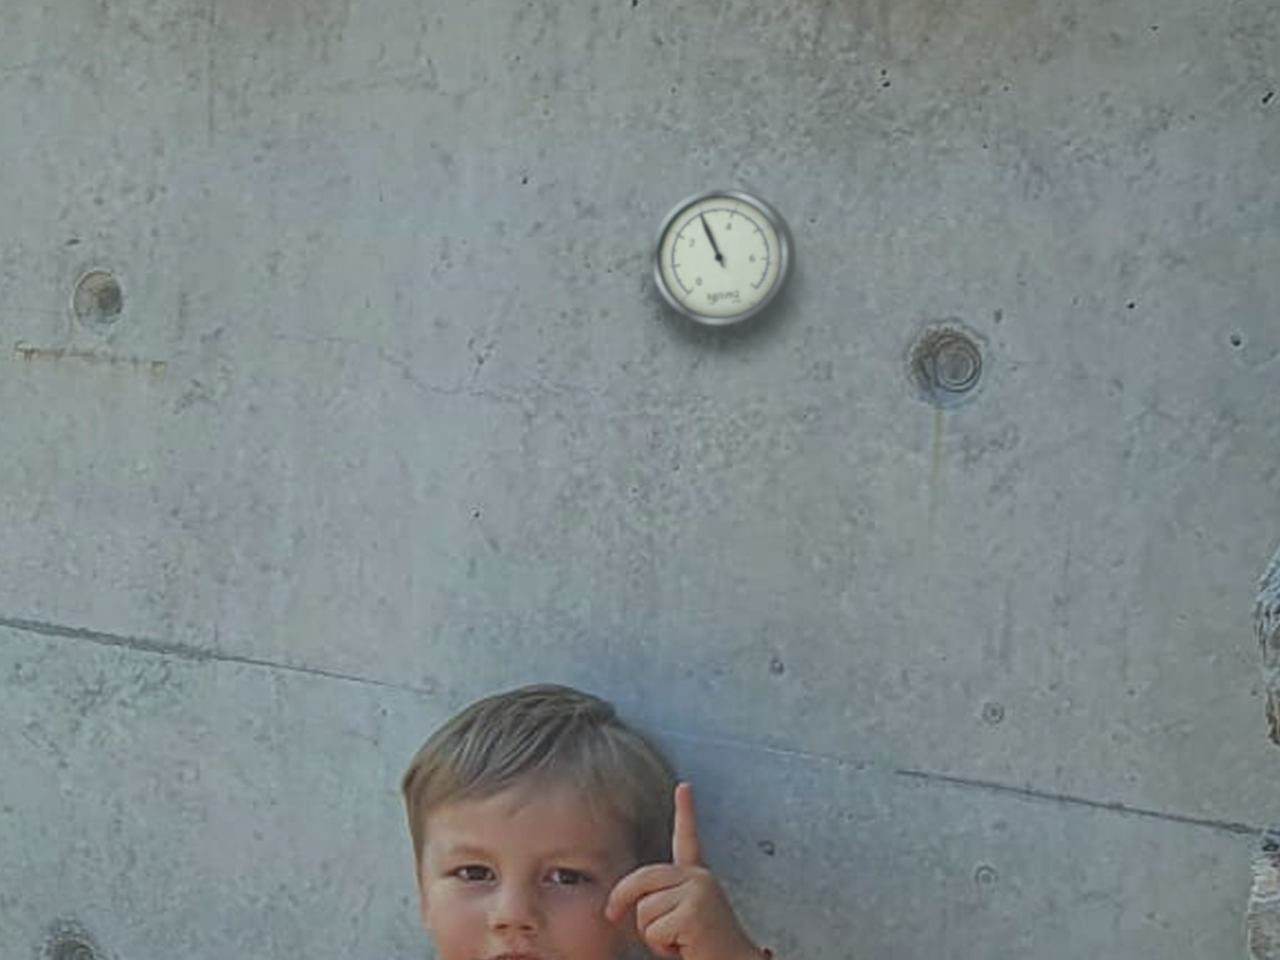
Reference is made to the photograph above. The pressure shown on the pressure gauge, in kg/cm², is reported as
3 kg/cm²
